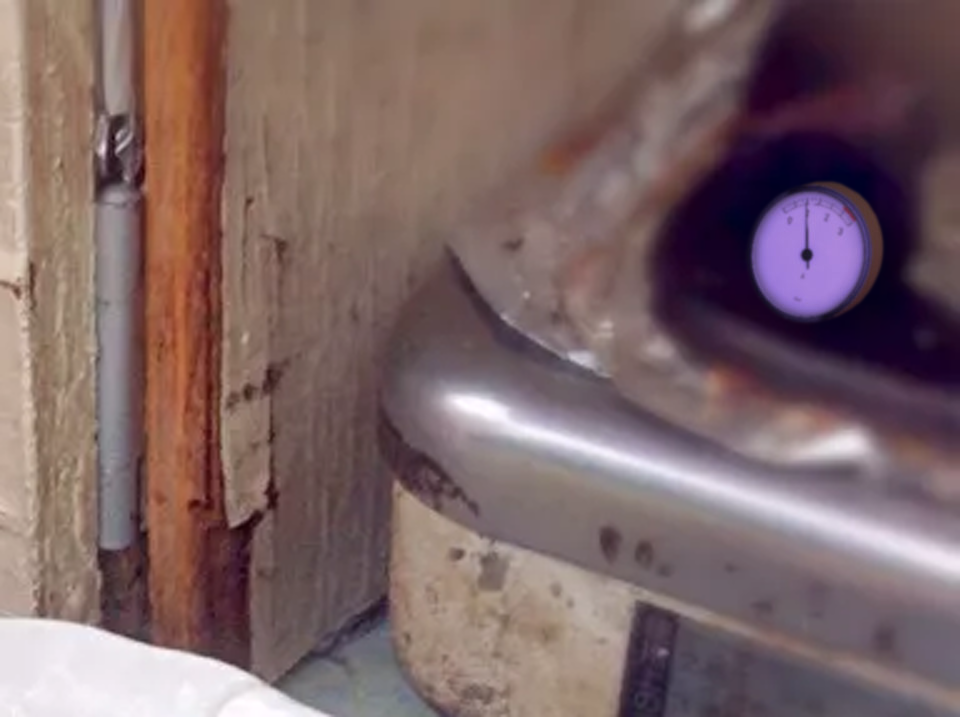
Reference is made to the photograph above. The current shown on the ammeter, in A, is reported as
1 A
